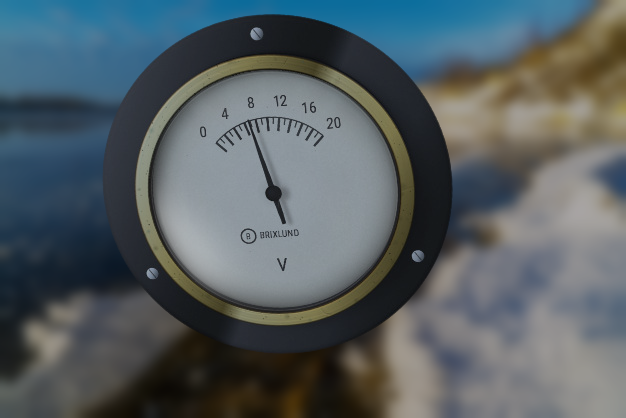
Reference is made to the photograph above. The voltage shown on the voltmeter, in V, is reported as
7 V
